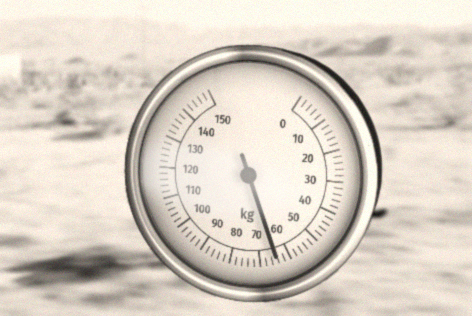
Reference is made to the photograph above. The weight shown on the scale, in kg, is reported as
64 kg
